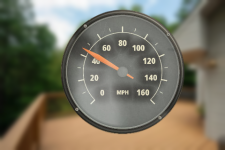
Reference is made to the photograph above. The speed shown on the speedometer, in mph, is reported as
45 mph
